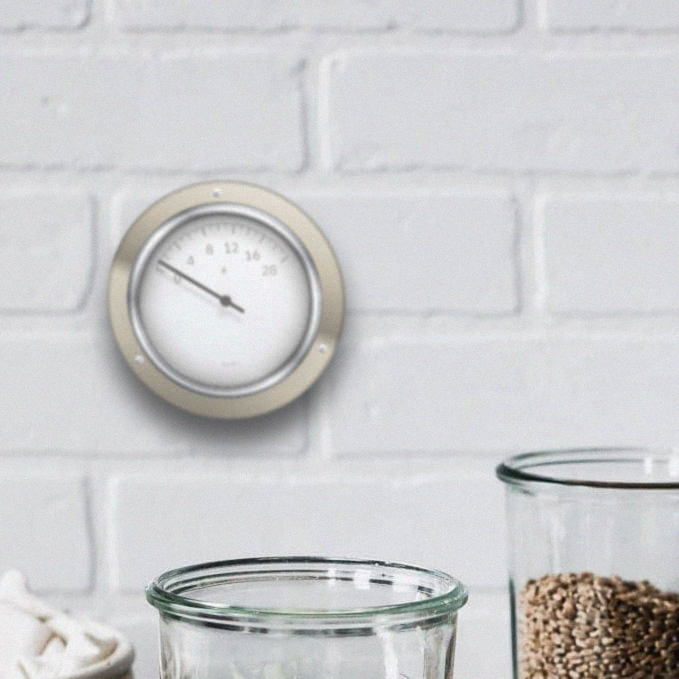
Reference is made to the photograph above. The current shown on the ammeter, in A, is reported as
1 A
